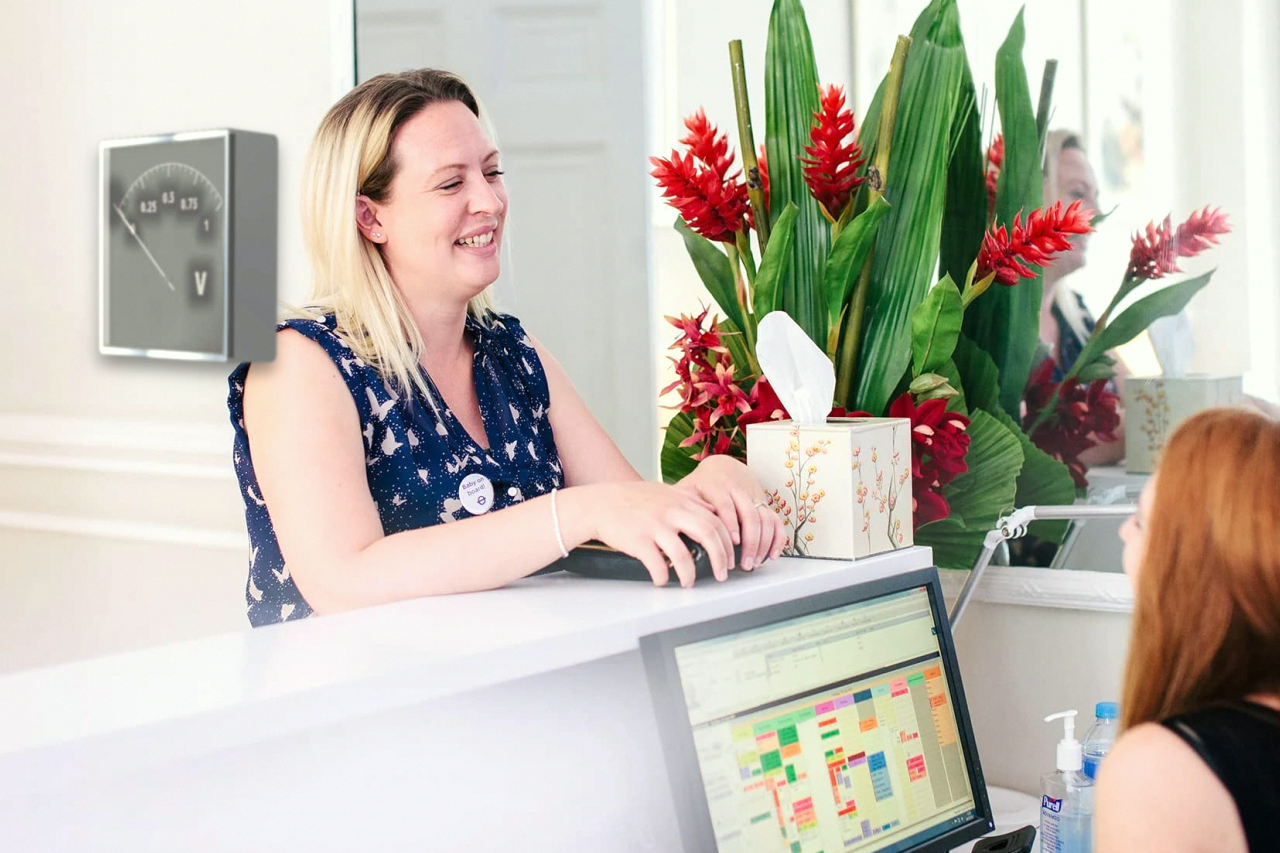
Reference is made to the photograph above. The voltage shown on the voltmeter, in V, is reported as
0 V
